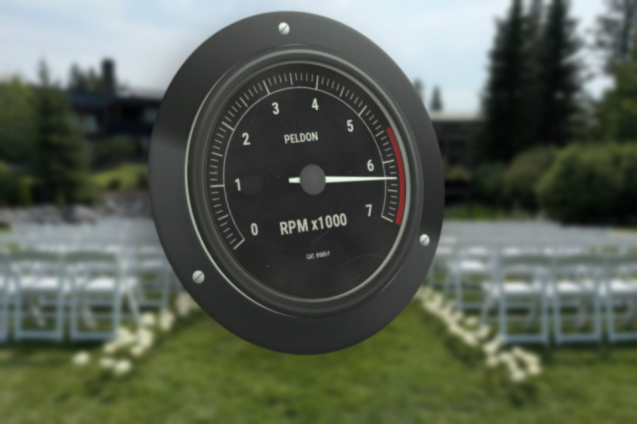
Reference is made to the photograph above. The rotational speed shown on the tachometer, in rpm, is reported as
6300 rpm
